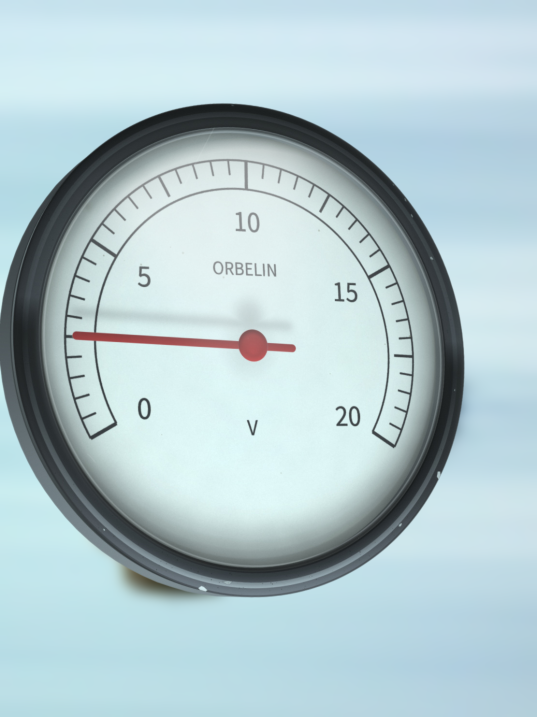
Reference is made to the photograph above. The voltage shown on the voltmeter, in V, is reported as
2.5 V
